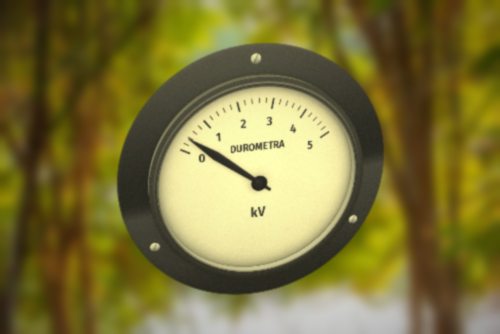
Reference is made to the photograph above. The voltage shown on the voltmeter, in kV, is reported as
0.4 kV
